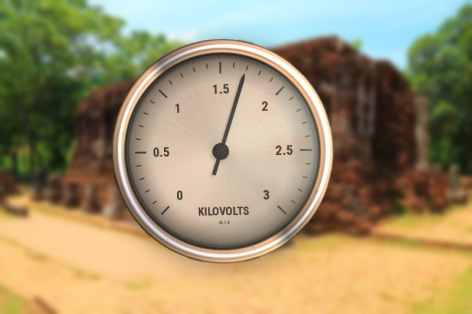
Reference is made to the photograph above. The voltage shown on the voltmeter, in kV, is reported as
1.7 kV
